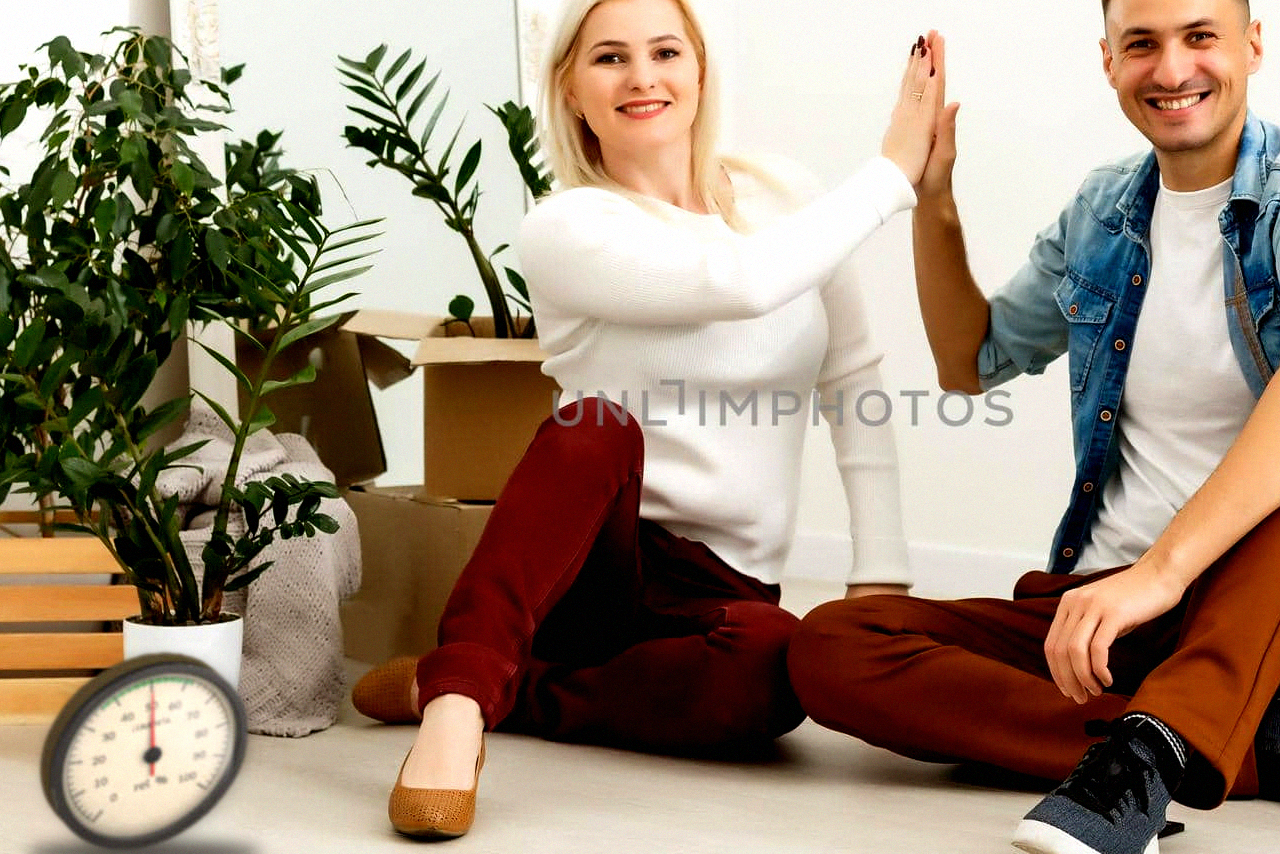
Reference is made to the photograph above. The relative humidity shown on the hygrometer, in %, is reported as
50 %
